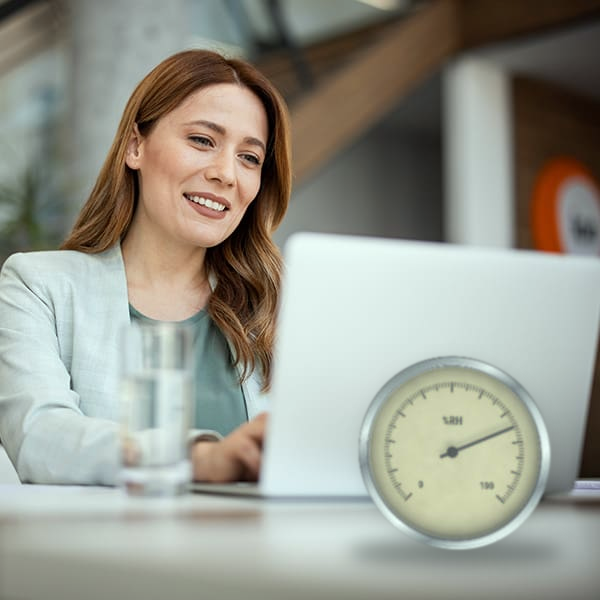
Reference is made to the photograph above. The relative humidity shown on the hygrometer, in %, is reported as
75 %
